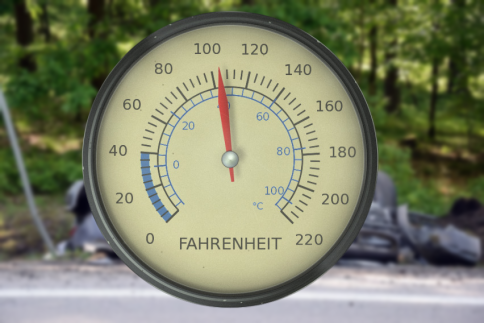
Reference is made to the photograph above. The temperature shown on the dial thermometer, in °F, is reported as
104 °F
